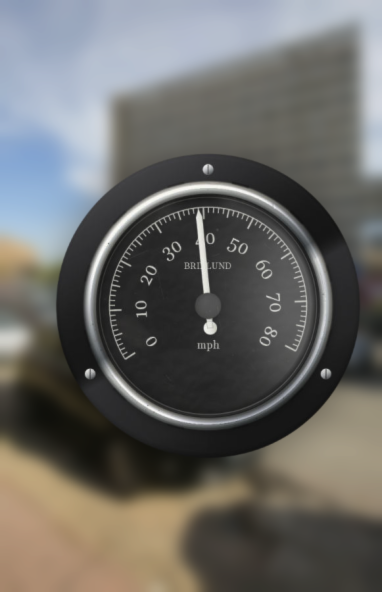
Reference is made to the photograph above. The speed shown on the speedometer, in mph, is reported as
39 mph
